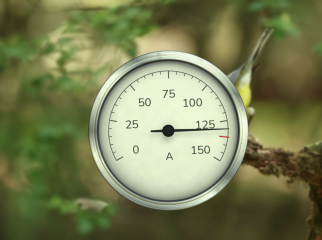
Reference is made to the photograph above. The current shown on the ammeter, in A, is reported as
130 A
